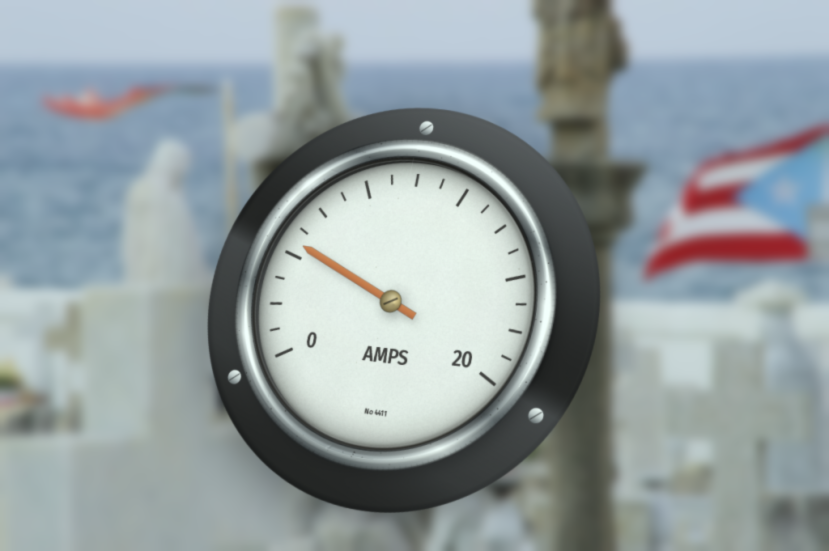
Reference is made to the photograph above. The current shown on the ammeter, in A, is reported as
4.5 A
